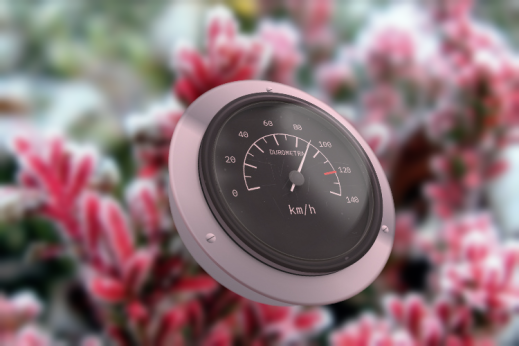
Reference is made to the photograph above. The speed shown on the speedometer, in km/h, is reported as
90 km/h
